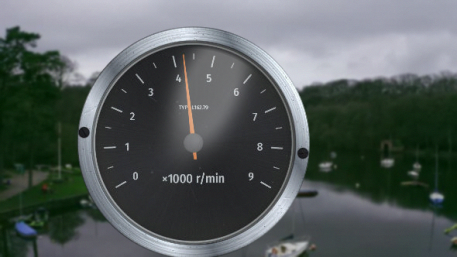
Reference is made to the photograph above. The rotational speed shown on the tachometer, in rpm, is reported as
4250 rpm
